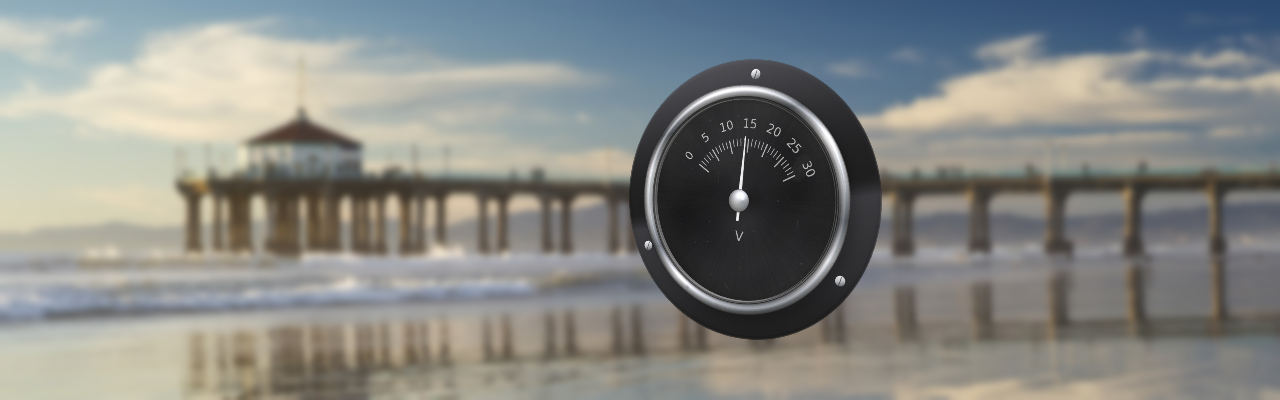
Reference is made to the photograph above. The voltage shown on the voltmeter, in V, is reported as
15 V
